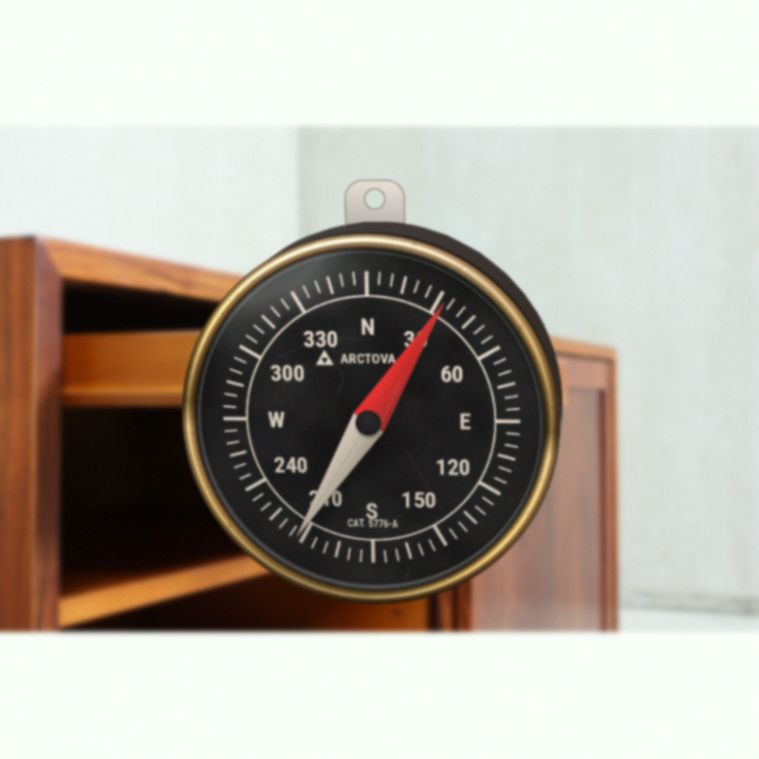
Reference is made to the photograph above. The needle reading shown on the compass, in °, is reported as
32.5 °
